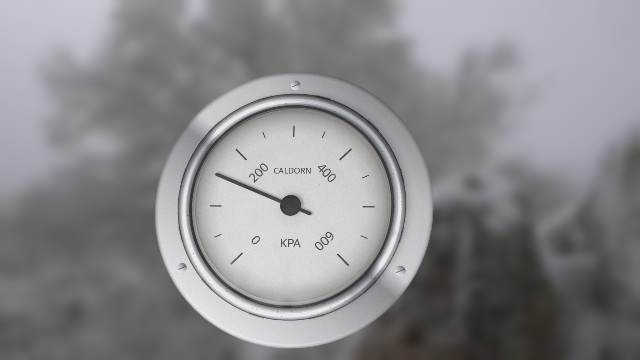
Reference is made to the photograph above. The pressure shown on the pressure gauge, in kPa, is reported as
150 kPa
